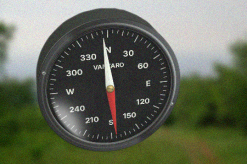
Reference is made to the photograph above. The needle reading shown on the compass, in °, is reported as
175 °
